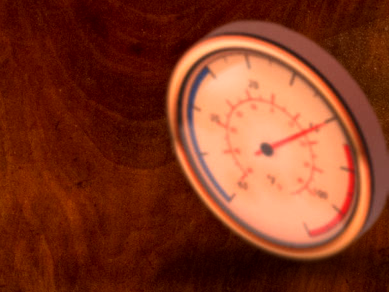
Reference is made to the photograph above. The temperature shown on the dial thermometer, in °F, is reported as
60 °F
